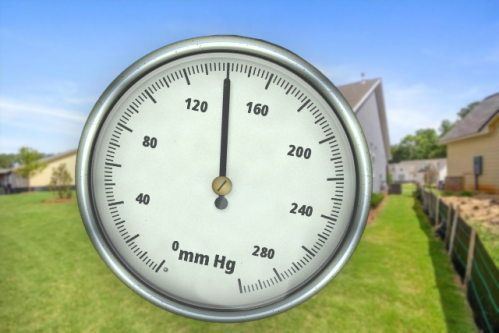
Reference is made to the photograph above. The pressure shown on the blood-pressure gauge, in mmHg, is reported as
140 mmHg
